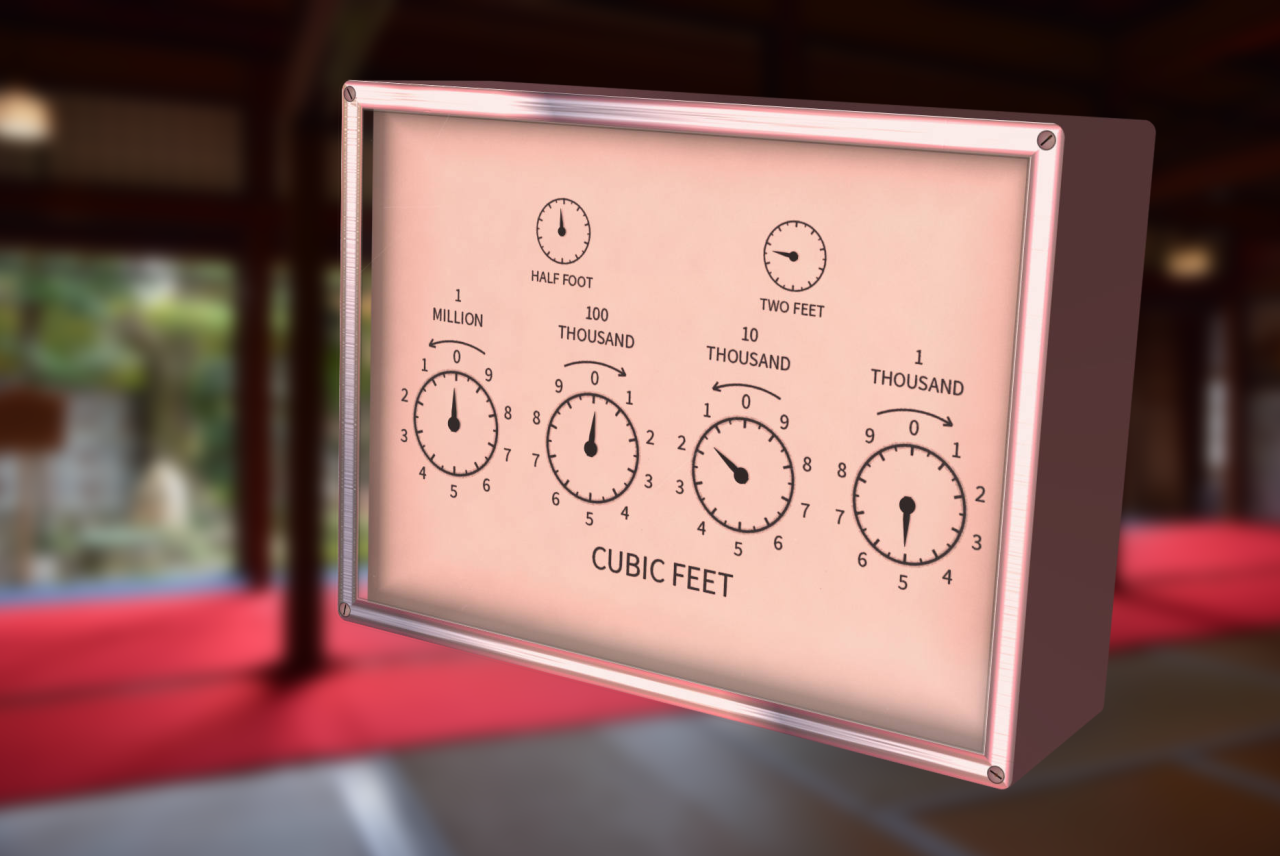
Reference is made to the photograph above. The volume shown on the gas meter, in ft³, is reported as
1500 ft³
